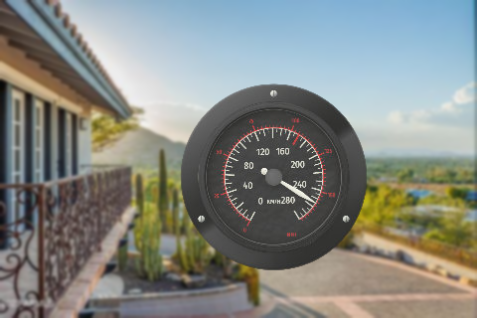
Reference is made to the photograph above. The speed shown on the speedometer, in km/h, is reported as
255 km/h
